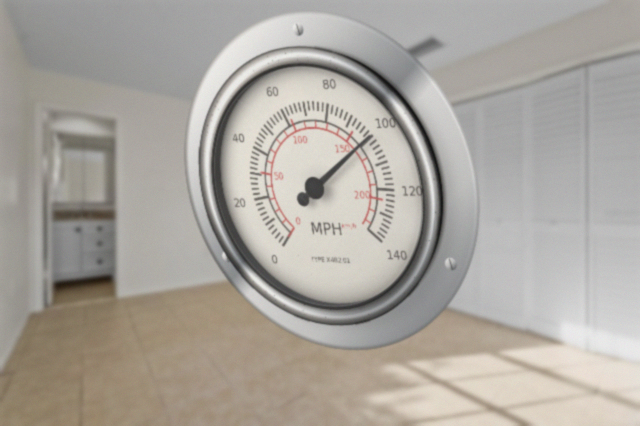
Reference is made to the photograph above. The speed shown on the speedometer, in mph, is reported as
100 mph
